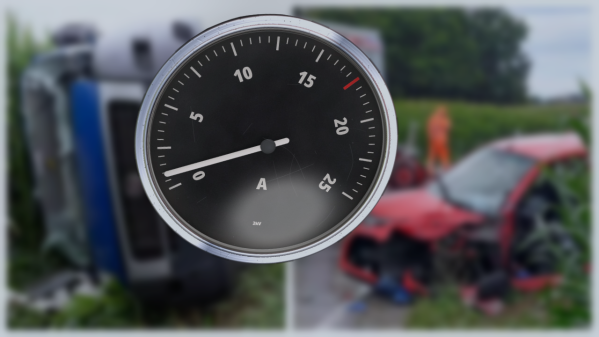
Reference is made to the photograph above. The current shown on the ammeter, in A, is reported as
1 A
